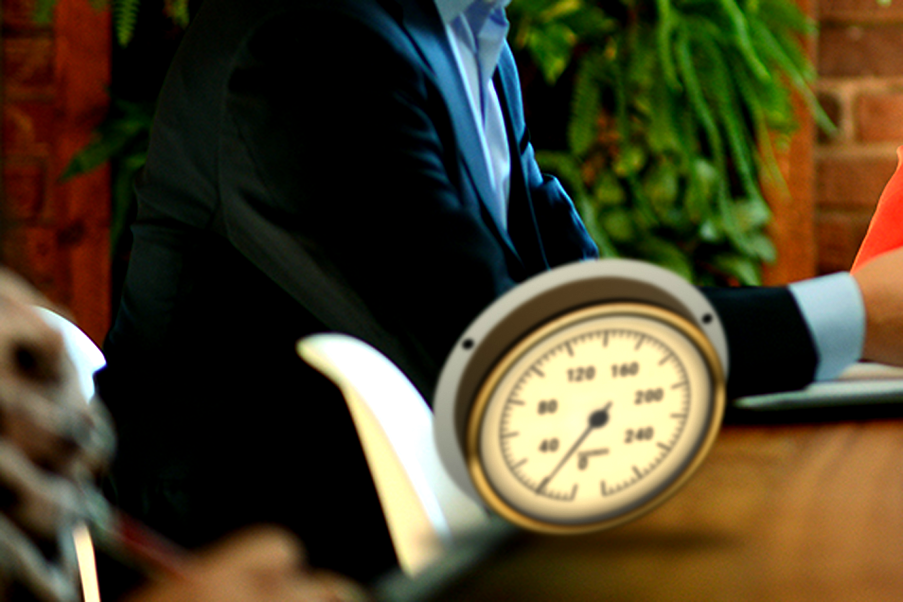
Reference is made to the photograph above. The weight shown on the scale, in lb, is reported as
20 lb
